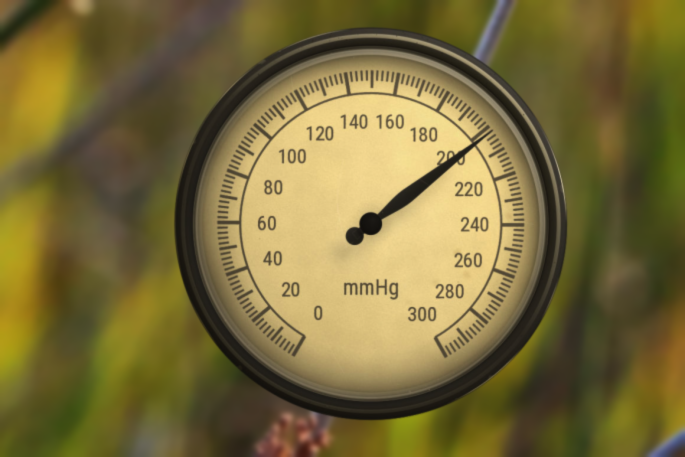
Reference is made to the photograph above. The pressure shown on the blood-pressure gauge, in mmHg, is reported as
202 mmHg
